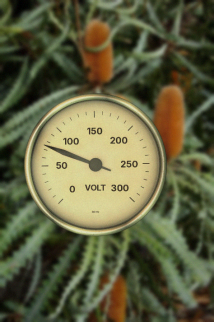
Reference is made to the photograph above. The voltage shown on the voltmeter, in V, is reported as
75 V
